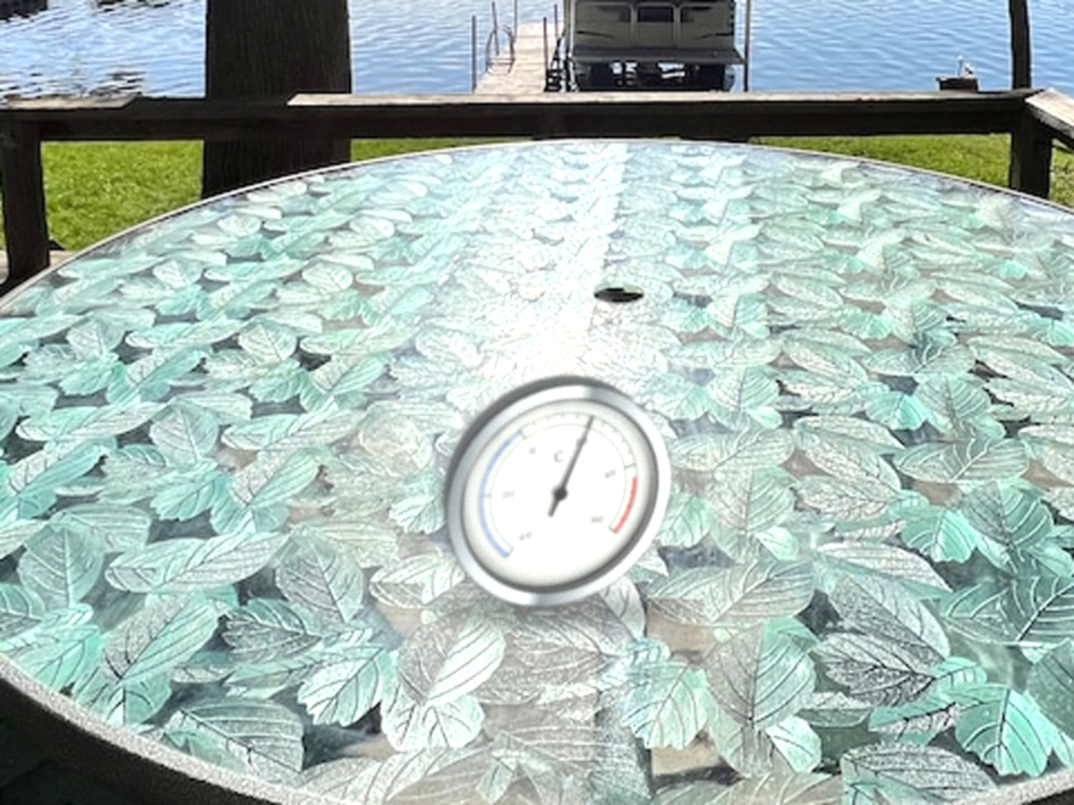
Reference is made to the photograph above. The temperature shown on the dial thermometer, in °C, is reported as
20 °C
